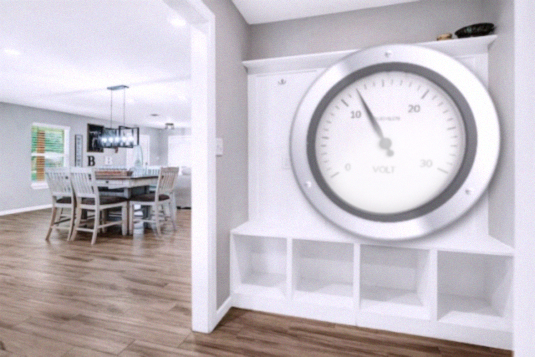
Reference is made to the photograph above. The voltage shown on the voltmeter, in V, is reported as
12 V
